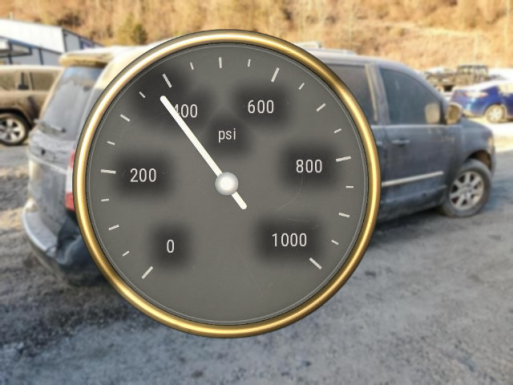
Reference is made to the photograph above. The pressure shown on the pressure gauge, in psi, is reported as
375 psi
